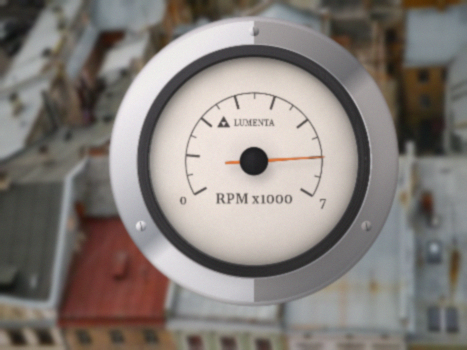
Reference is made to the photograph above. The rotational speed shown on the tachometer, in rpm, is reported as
6000 rpm
